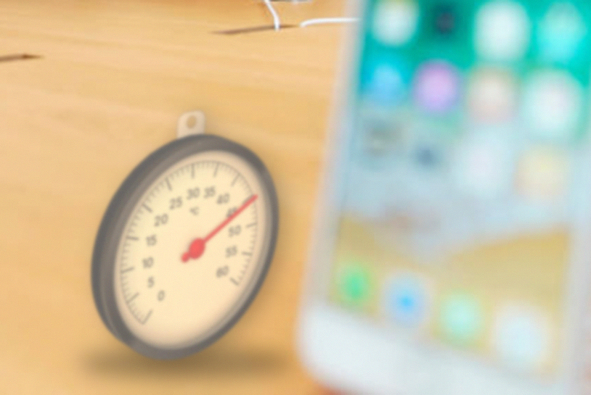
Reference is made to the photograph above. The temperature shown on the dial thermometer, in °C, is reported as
45 °C
